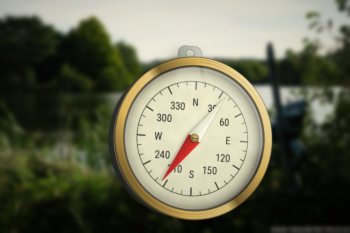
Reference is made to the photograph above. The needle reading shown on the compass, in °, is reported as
215 °
